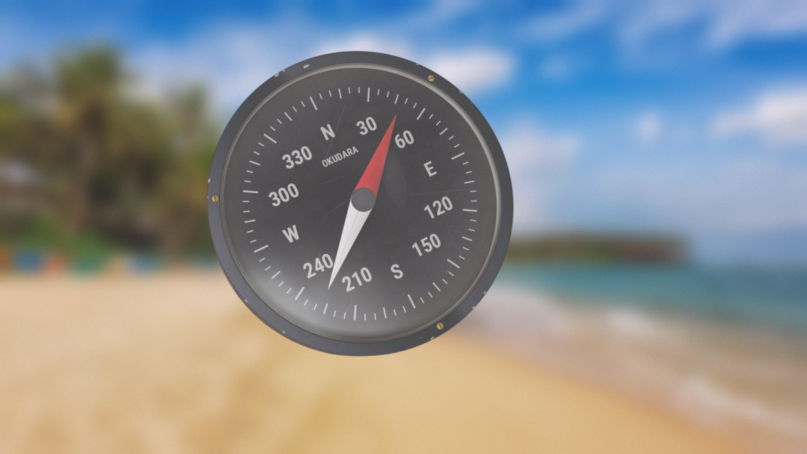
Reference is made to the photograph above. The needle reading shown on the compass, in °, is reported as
47.5 °
